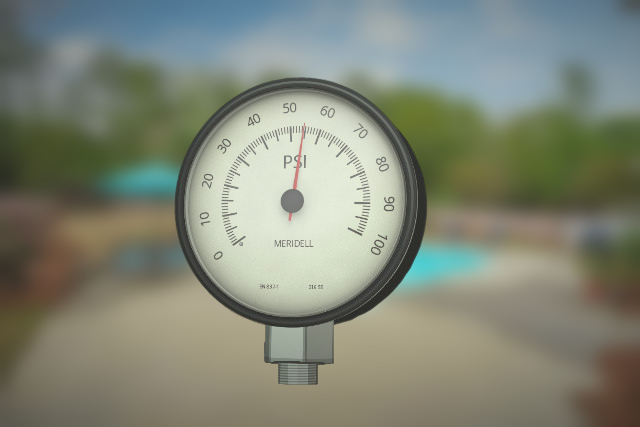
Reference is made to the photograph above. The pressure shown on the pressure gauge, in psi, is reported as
55 psi
